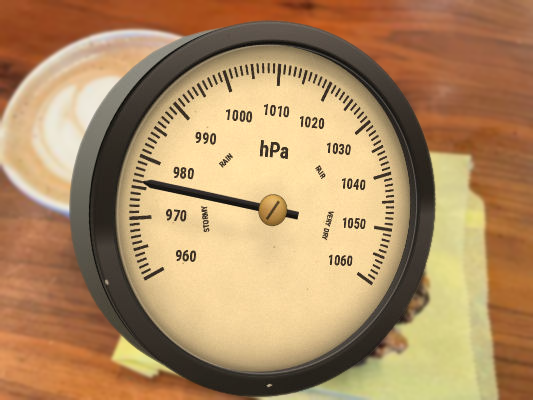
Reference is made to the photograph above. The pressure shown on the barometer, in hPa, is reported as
976 hPa
